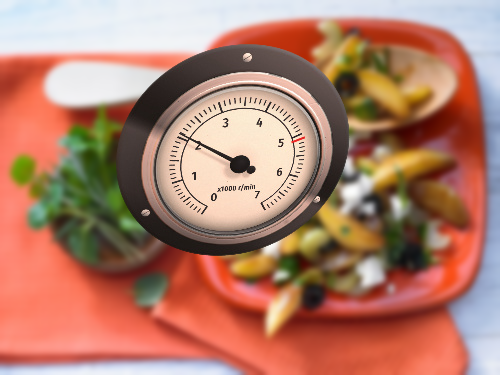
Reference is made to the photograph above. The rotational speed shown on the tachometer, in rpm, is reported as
2100 rpm
